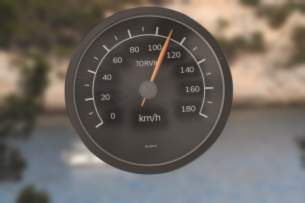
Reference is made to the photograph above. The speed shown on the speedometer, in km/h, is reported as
110 km/h
